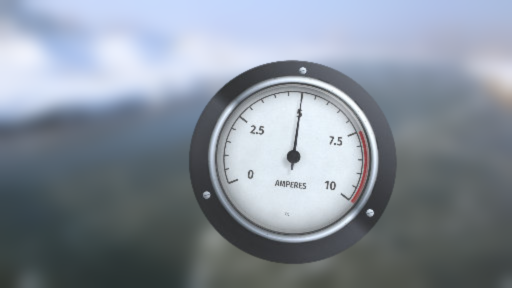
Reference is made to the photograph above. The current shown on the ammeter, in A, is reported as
5 A
